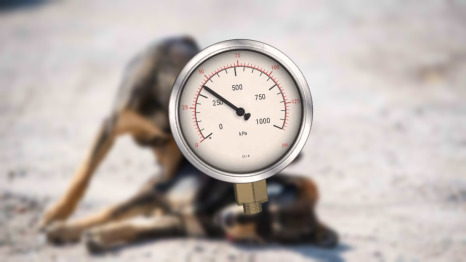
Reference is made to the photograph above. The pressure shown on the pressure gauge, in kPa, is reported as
300 kPa
